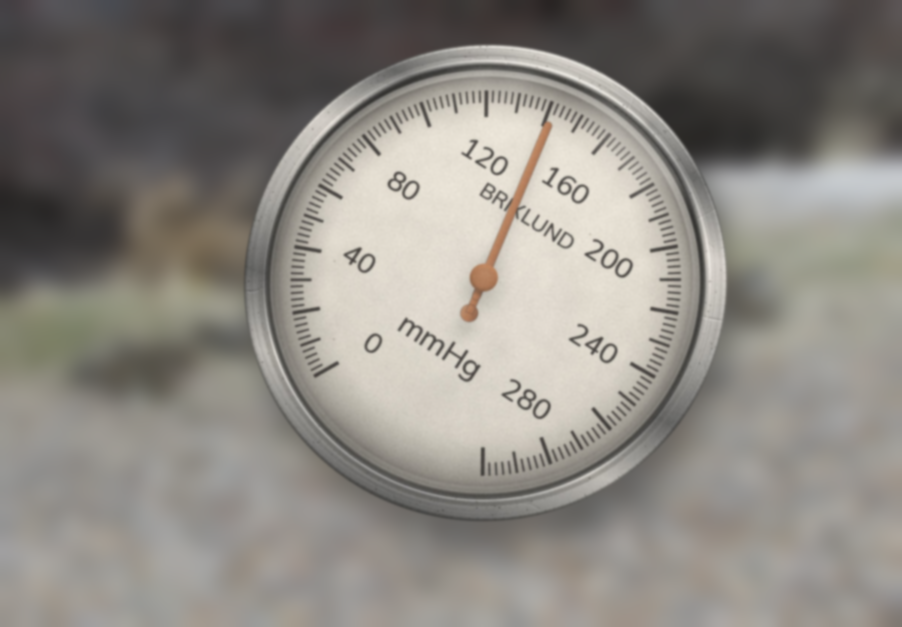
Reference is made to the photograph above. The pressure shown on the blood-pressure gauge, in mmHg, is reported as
142 mmHg
